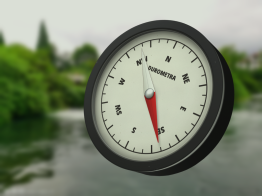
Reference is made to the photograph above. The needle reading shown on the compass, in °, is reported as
140 °
